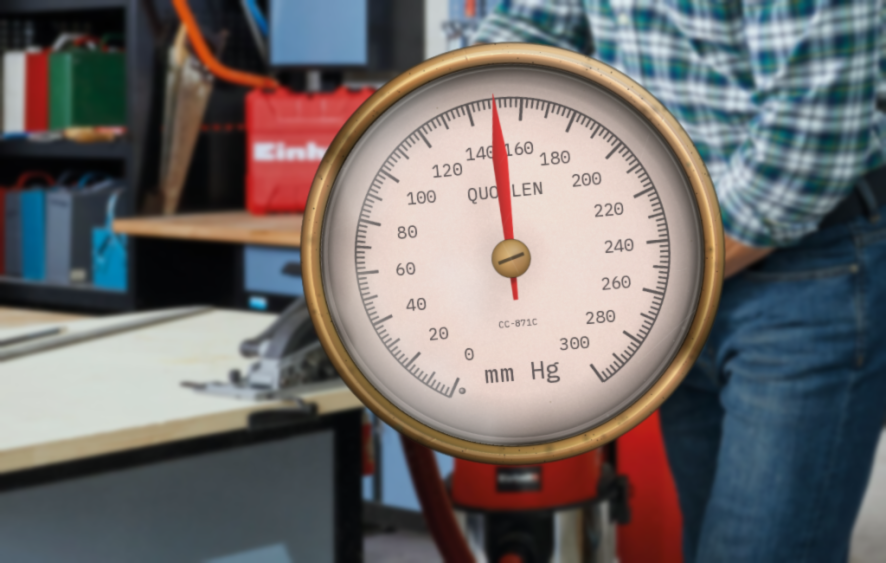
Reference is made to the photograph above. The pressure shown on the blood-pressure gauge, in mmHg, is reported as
150 mmHg
